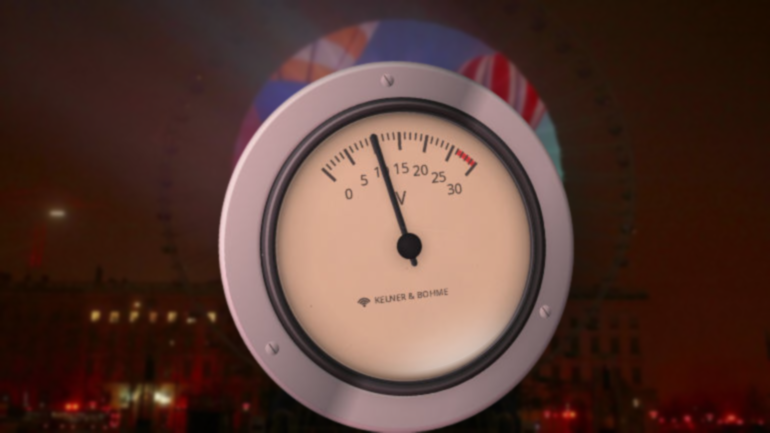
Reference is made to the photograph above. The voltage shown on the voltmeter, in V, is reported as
10 V
